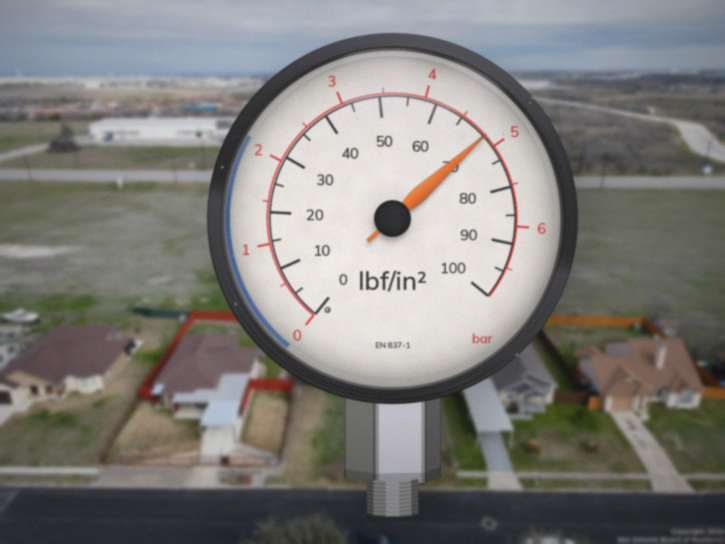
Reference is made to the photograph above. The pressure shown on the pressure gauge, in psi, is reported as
70 psi
